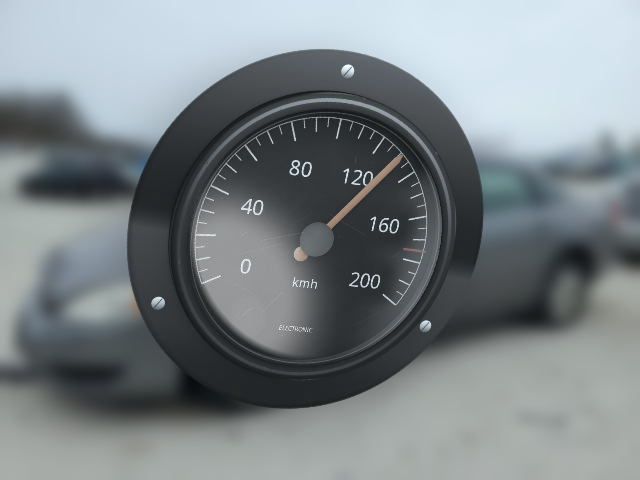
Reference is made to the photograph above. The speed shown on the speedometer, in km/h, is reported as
130 km/h
